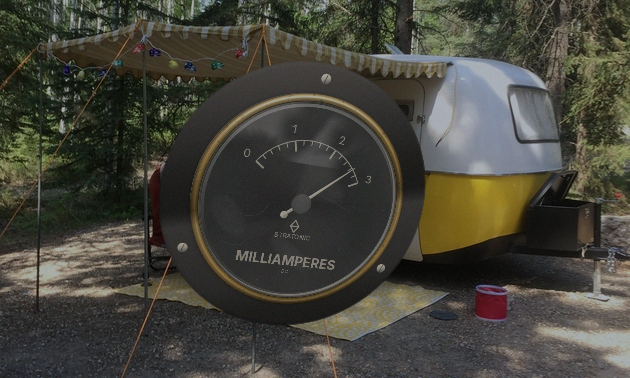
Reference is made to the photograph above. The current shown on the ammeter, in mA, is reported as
2.6 mA
